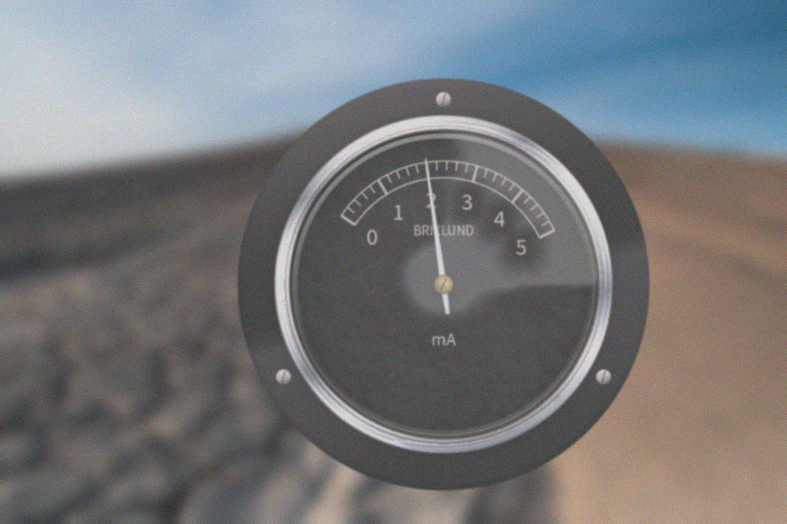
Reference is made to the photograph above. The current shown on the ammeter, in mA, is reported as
2 mA
